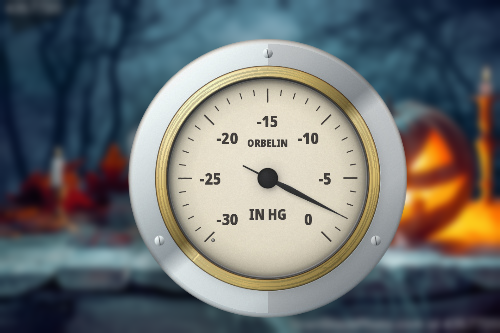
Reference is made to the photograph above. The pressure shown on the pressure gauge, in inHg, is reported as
-2 inHg
